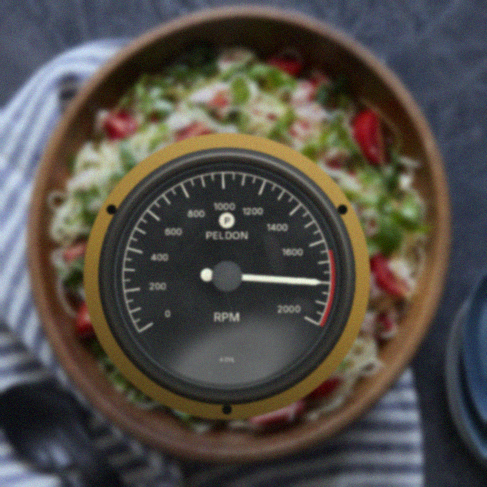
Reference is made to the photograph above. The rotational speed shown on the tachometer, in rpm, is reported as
1800 rpm
